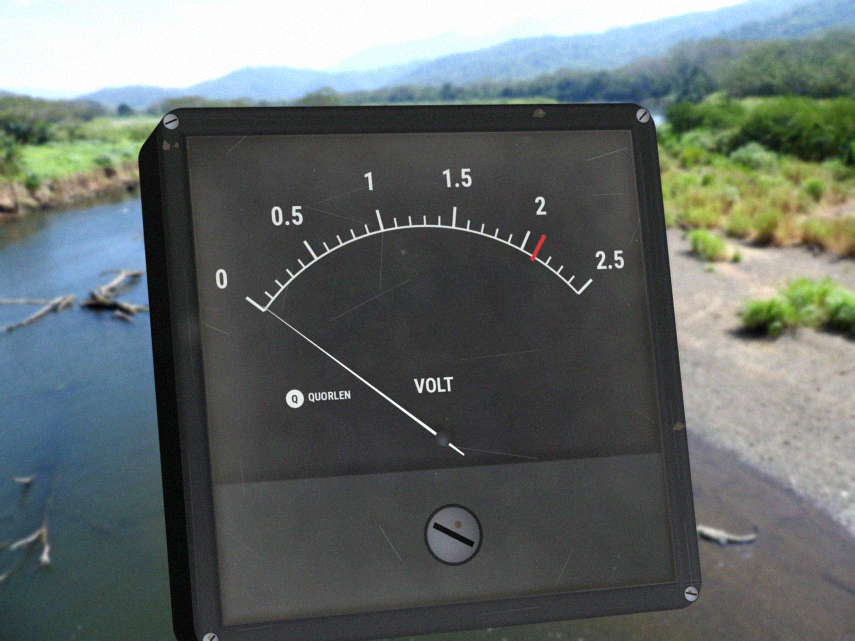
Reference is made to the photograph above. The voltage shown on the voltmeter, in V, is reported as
0 V
